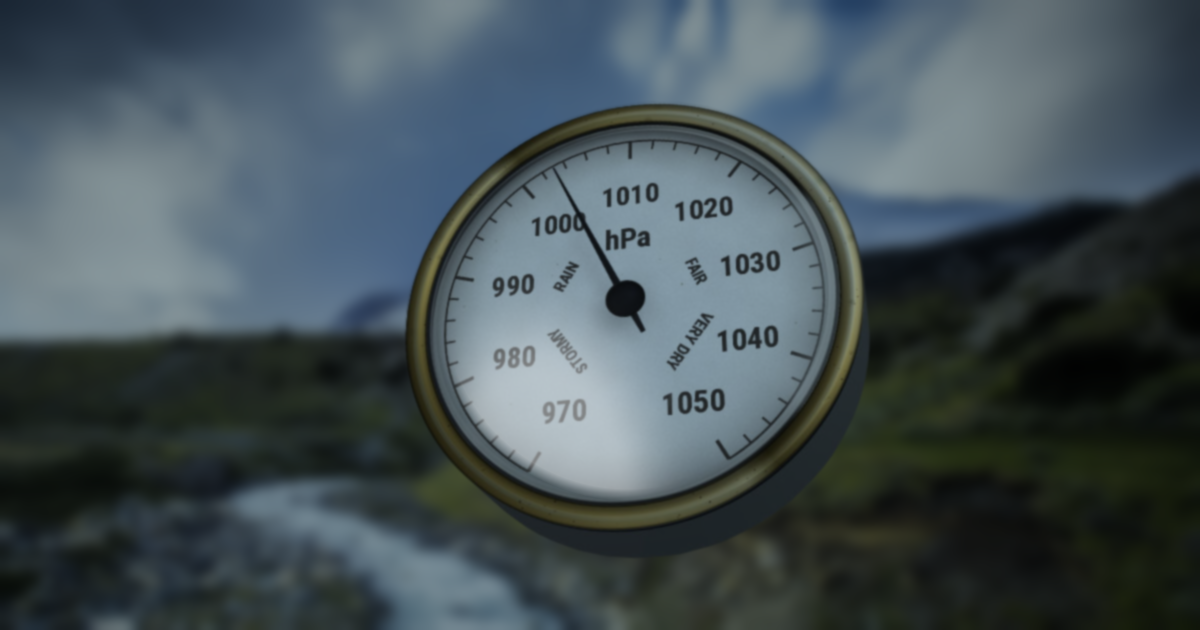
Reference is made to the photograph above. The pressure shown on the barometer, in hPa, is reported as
1003 hPa
